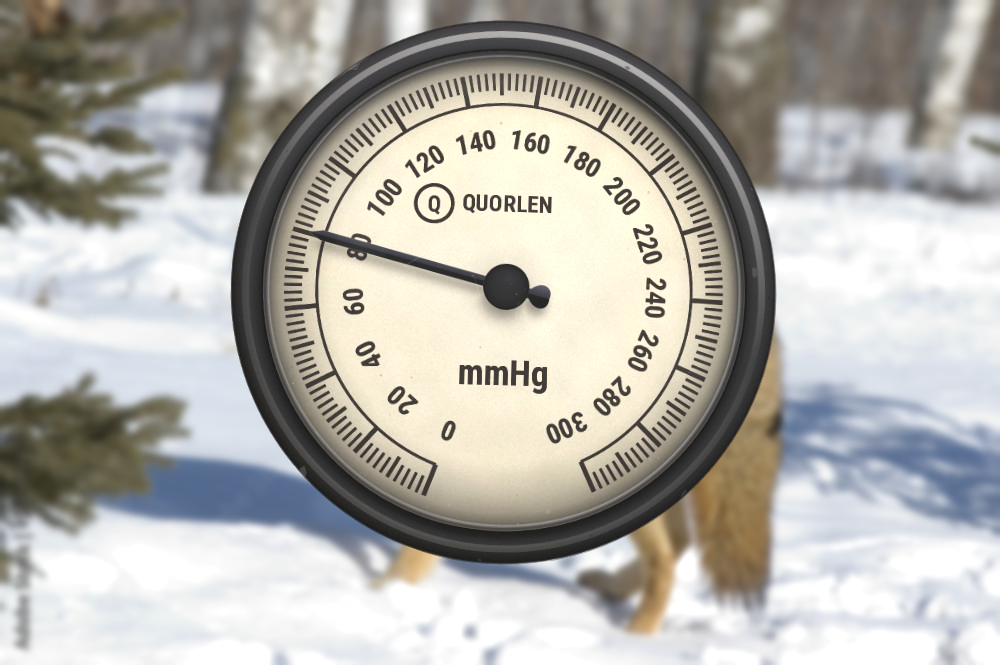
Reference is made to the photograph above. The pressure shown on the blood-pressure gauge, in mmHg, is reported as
80 mmHg
